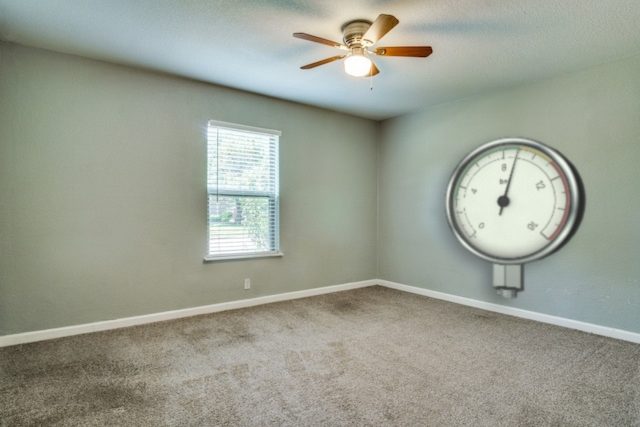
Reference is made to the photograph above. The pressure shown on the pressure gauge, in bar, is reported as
9 bar
